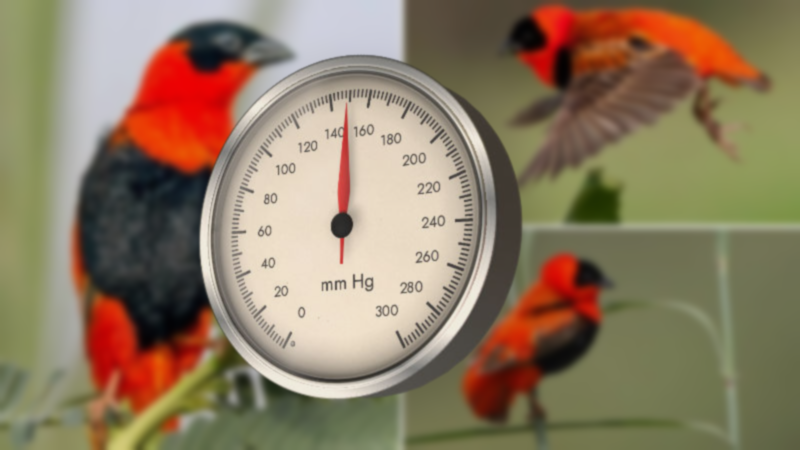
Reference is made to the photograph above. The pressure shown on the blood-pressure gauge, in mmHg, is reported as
150 mmHg
